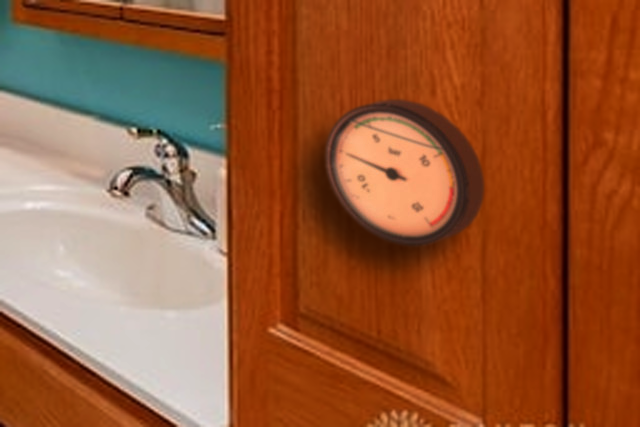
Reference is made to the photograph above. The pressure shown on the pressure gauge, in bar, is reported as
2 bar
